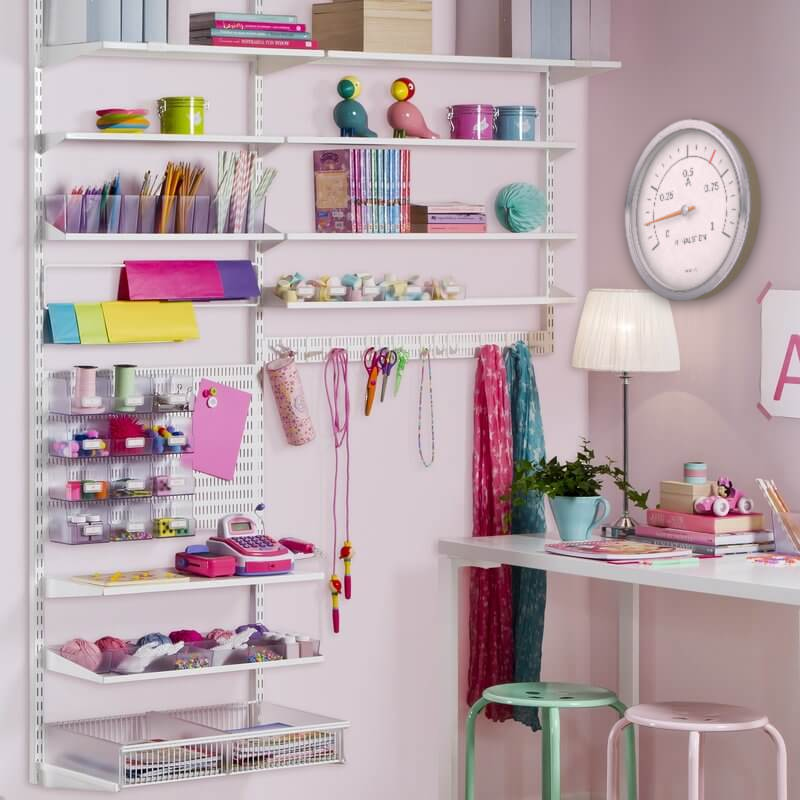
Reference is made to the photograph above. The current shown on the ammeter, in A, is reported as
0.1 A
